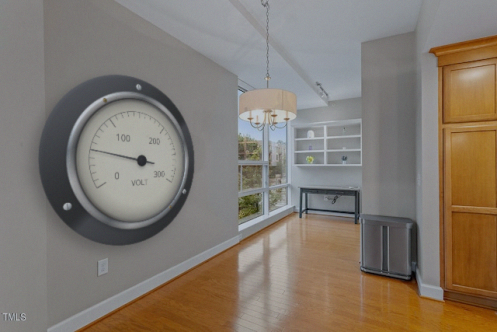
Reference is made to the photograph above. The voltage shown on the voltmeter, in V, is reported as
50 V
